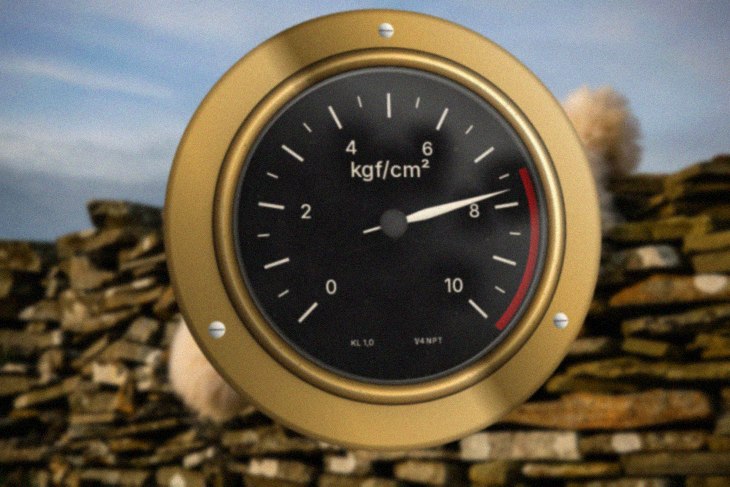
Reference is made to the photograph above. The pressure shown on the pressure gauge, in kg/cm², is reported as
7.75 kg/cm²
